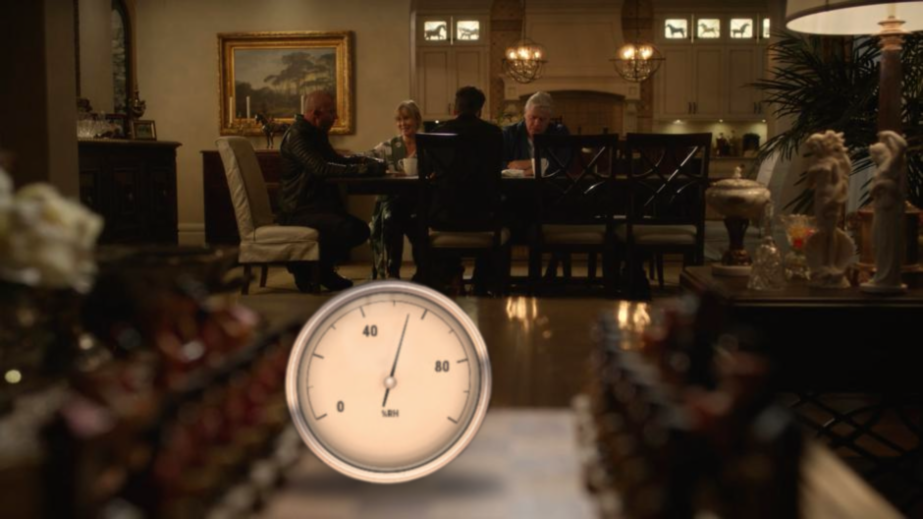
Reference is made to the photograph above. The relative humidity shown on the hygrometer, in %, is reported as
55 %
